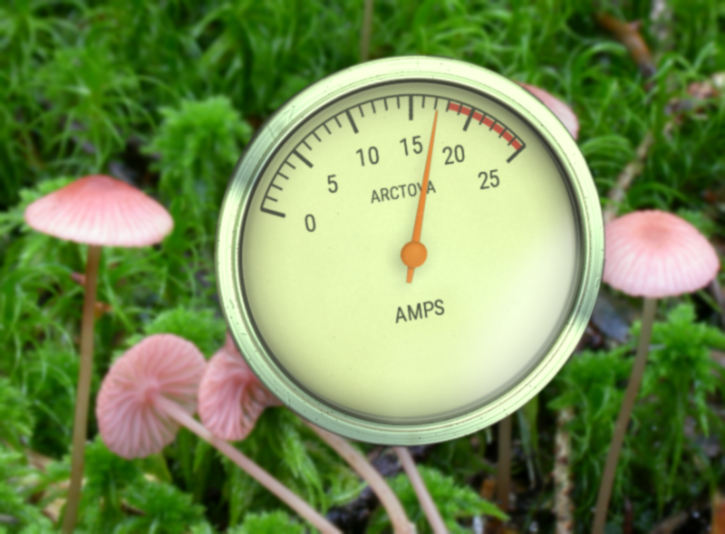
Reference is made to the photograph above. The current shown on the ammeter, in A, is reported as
17 A
